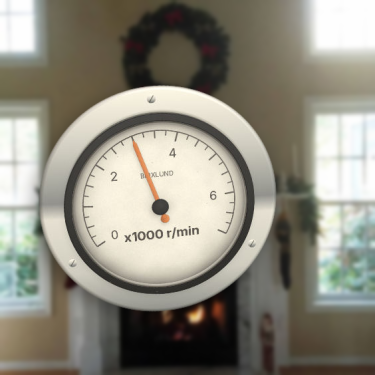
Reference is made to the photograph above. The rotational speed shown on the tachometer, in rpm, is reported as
3000 rpm
